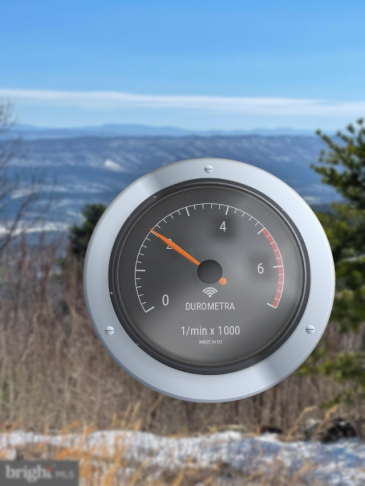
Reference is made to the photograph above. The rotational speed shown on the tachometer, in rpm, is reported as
2000 rpm
